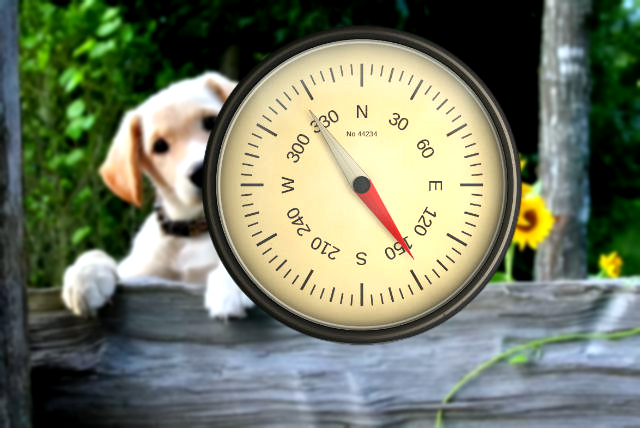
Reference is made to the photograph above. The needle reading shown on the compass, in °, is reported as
145 °
